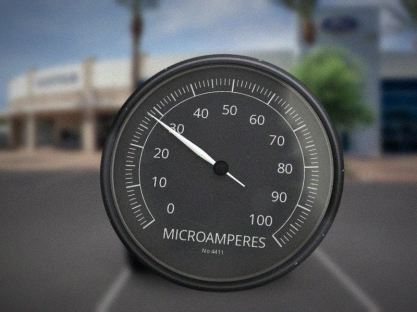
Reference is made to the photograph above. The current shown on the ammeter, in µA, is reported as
28 µA
